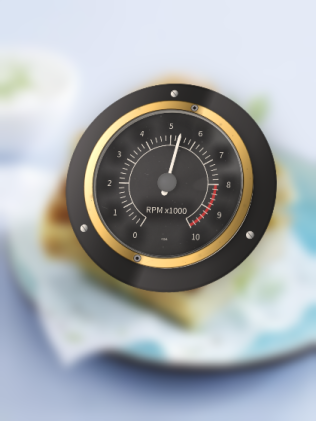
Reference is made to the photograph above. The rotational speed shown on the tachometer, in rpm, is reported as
5400 rpm
